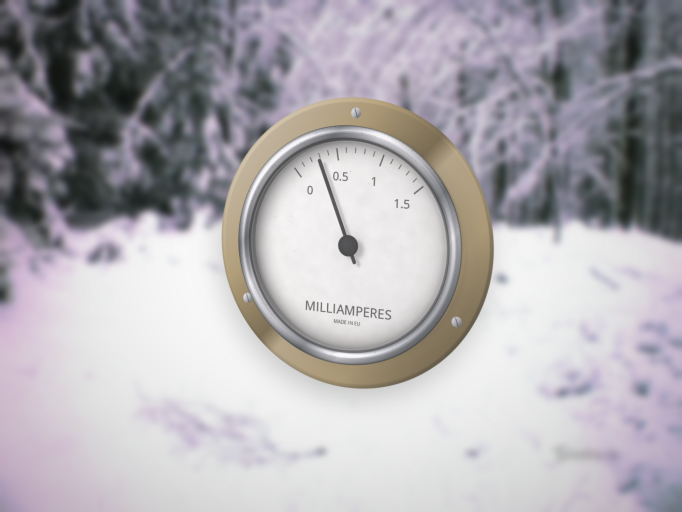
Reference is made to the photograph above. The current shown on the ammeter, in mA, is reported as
0.3 mA
